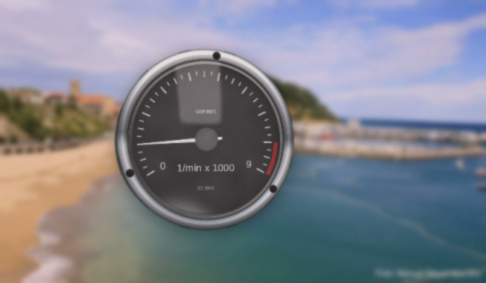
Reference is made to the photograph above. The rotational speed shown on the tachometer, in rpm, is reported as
1000 rpm
